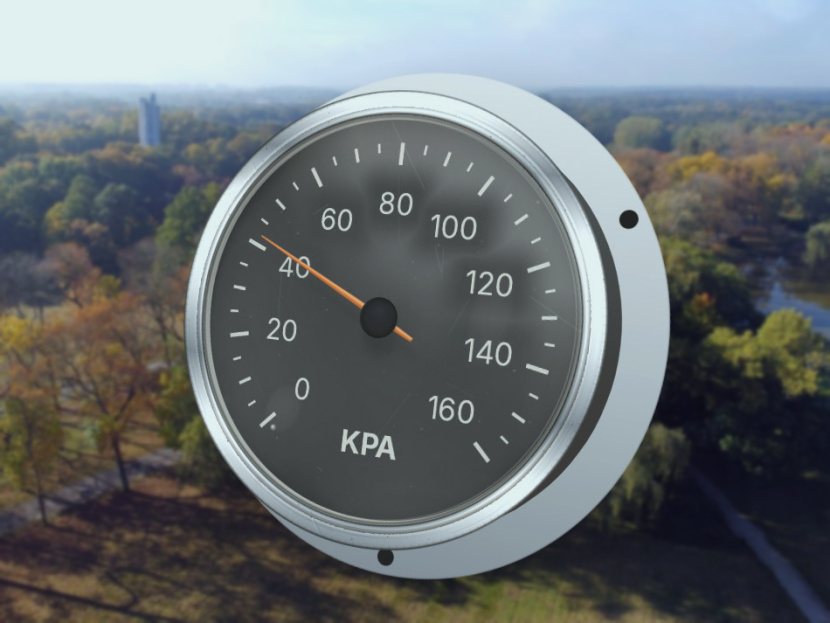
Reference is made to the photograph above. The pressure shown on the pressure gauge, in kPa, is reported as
42.5 kPa
